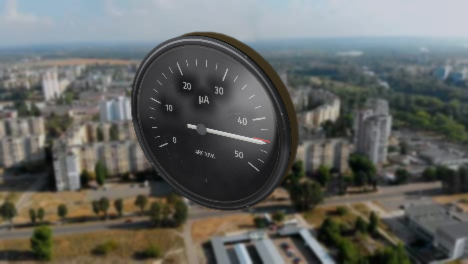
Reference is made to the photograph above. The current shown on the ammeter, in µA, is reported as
44 µA
